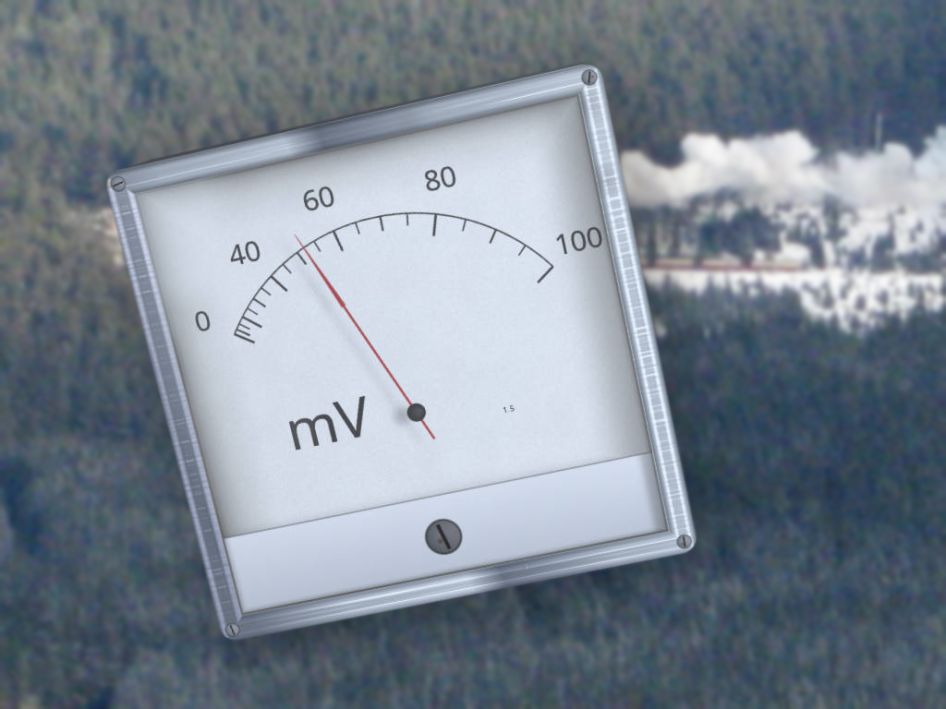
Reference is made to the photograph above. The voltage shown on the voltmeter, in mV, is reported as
52.5 mV
